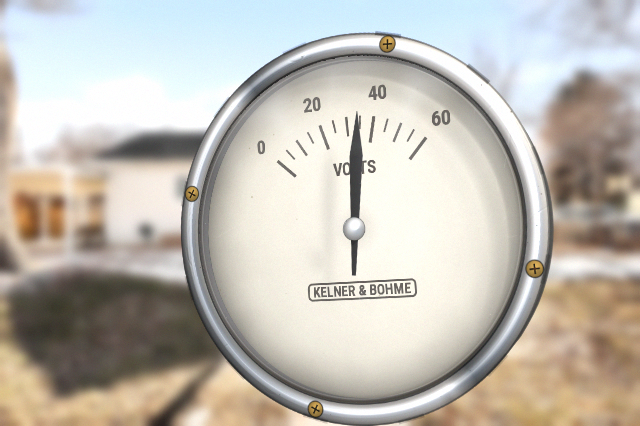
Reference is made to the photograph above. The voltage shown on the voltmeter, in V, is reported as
35 V
